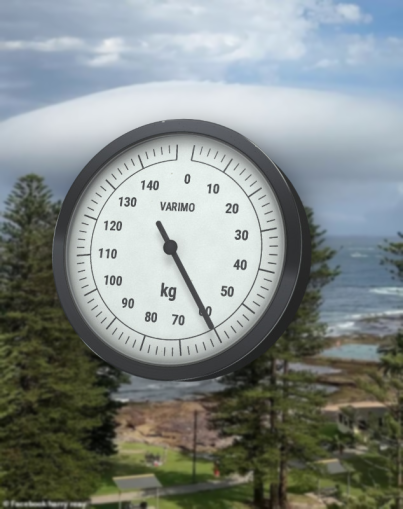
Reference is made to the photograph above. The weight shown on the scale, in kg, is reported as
60 kg
